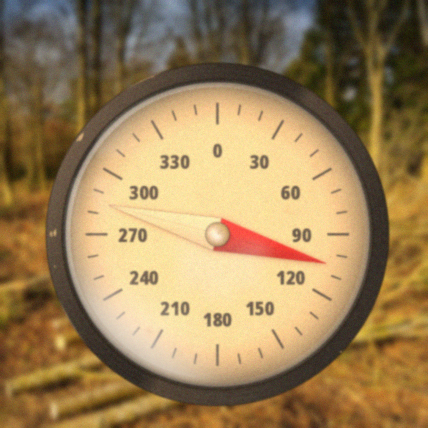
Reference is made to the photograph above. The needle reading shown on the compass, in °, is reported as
105 °
